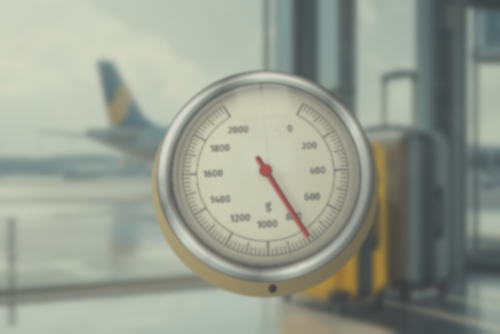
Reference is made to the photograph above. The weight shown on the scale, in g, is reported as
800 g
